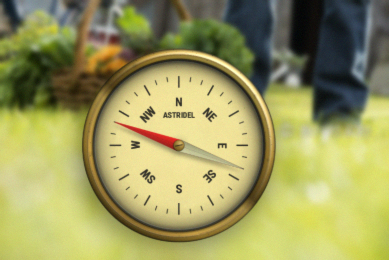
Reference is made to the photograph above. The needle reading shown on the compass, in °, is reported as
290 °
